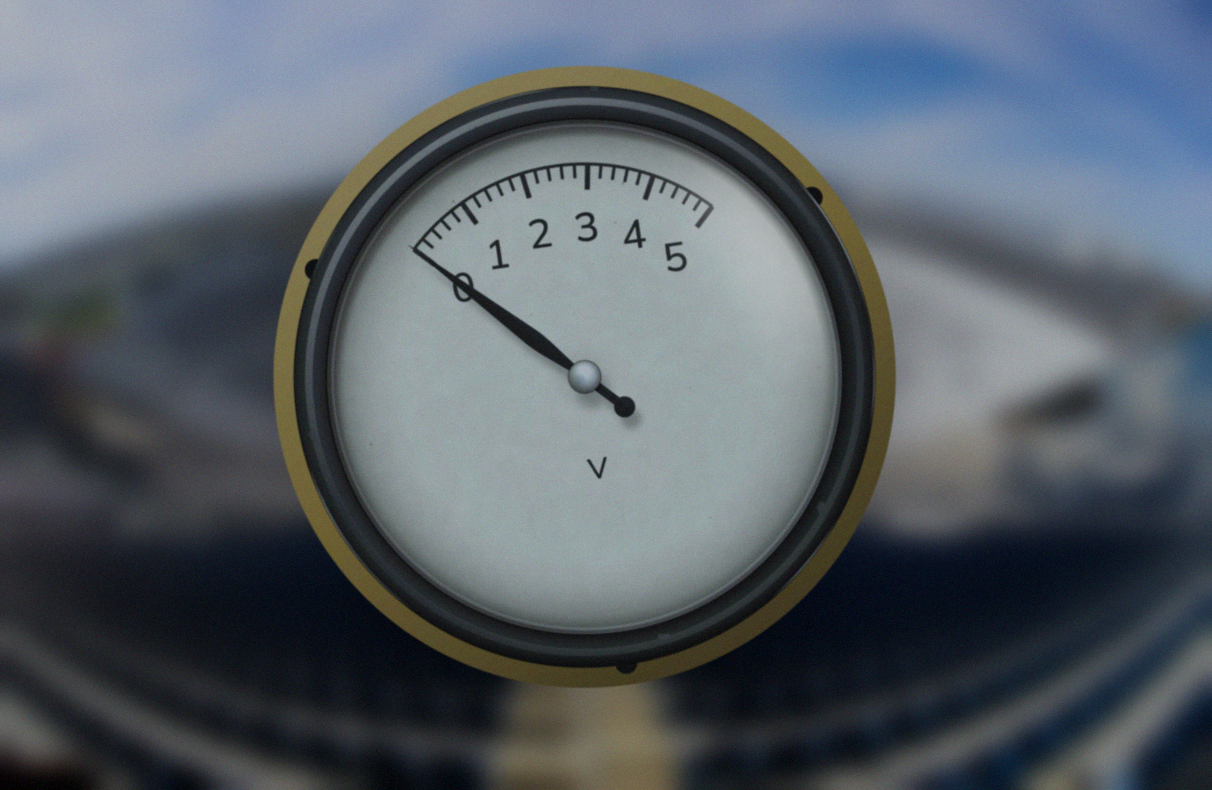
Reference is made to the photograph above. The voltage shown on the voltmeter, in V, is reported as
0 V
